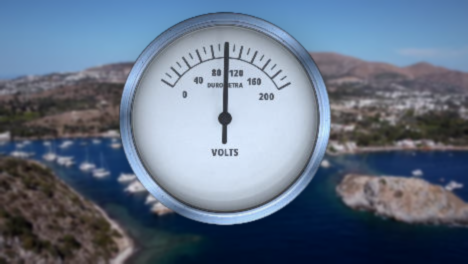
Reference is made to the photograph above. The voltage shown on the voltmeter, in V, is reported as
100 V
